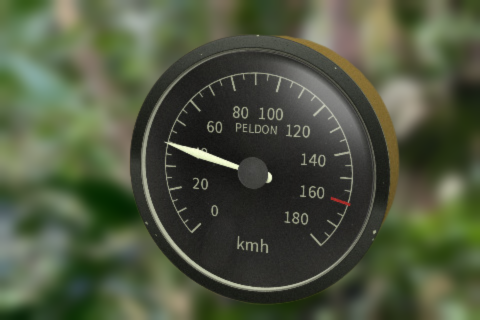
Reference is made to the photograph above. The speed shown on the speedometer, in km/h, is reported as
40 km/h
